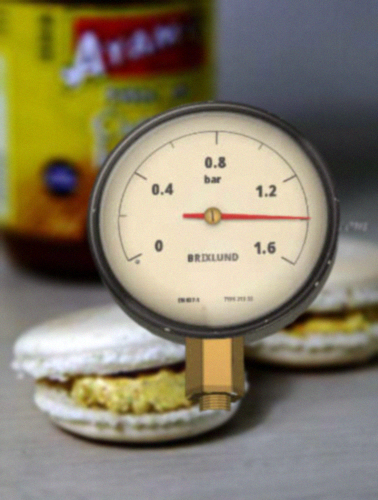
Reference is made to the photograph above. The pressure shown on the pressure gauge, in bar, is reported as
1.4 bar
